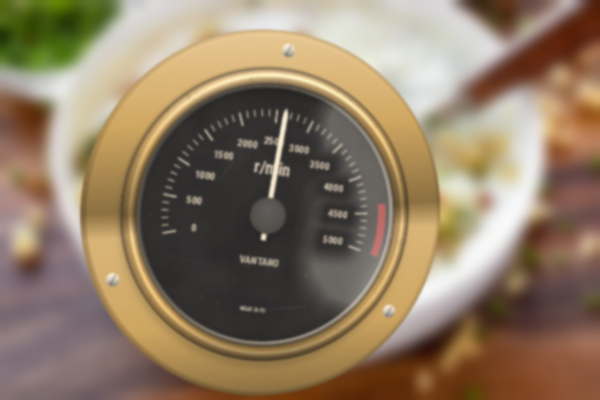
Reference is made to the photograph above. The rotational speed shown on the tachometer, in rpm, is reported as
2600 rpm
